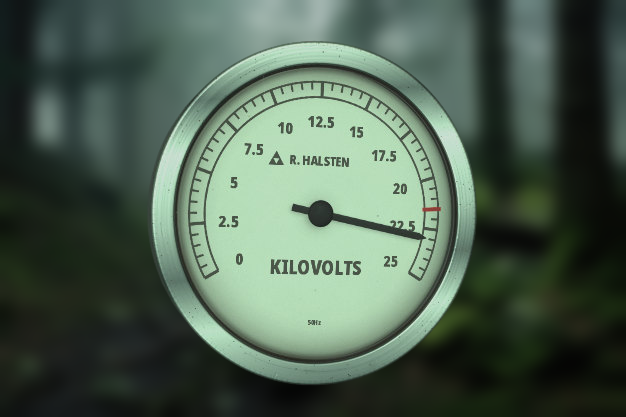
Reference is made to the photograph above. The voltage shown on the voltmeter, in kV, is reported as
23 kV
